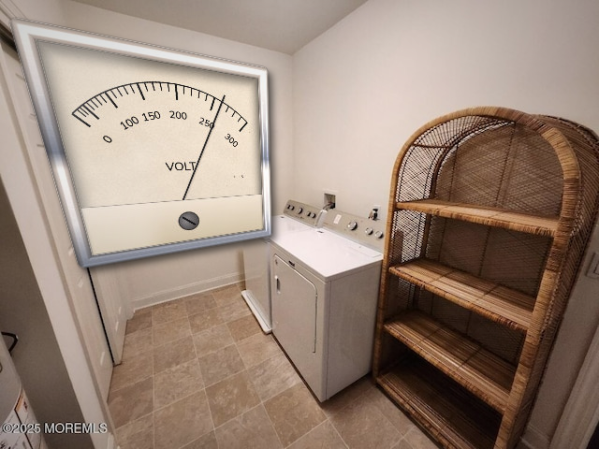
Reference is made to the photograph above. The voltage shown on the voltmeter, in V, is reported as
260 V
